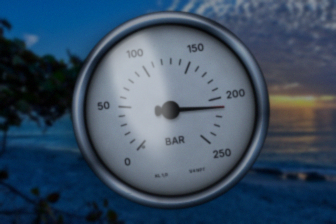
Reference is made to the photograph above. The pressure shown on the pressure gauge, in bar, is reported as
210 bar
